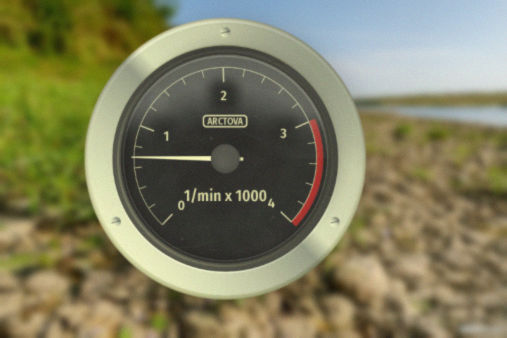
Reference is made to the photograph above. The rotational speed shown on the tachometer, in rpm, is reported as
700 rpm
